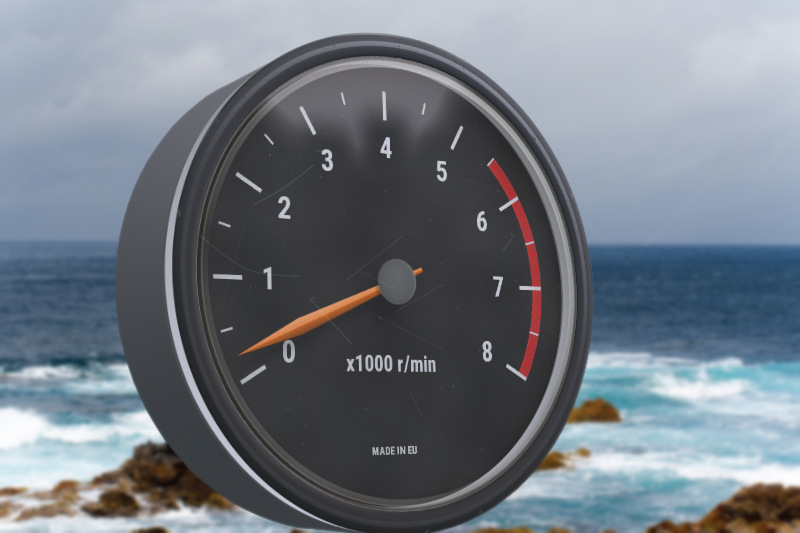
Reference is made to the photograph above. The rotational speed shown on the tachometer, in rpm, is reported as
250 rpm
